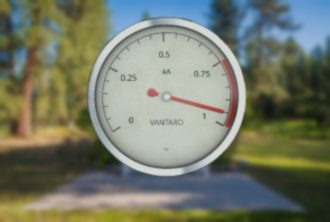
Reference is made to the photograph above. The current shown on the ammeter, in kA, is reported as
0.95 kA
